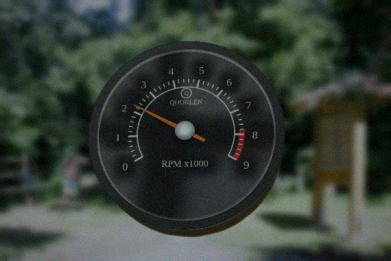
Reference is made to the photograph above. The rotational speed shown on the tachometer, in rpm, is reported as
2200 rpm
